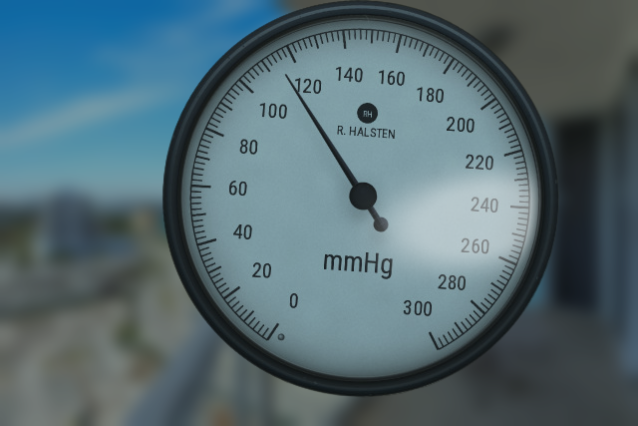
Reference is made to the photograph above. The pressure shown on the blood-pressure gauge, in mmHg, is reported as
114 mmHg
